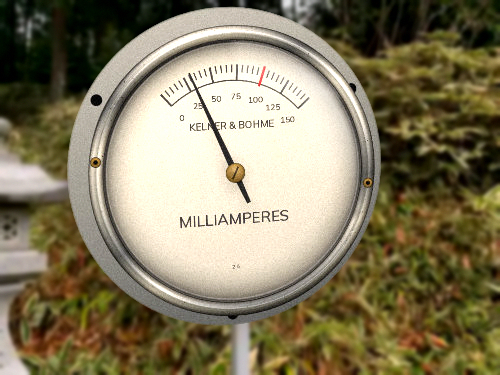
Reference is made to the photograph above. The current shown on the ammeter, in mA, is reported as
30 mA
